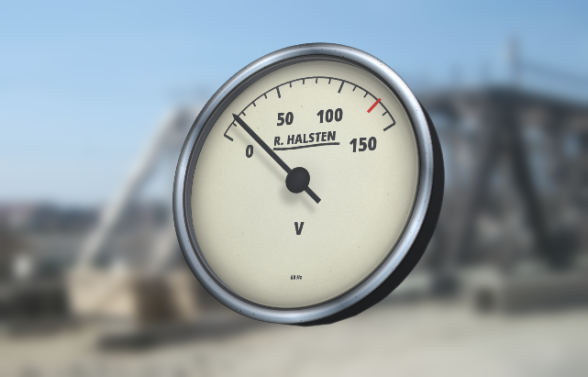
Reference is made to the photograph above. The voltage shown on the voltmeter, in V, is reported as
15 V
